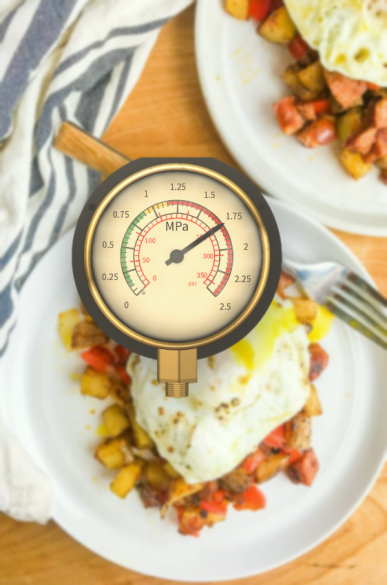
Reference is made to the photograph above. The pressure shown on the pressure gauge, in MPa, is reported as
1.75 MPa
